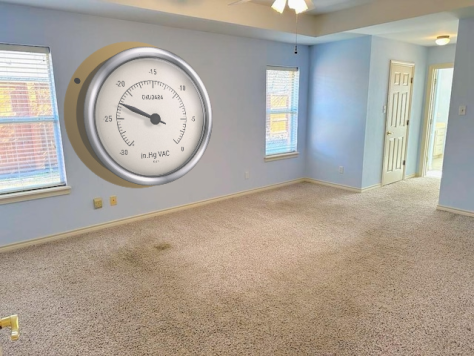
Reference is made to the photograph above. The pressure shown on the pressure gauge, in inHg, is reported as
-22.5 inHg
